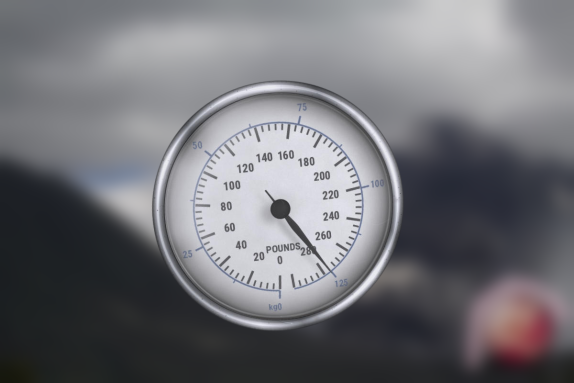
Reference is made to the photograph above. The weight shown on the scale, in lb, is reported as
276 lb
